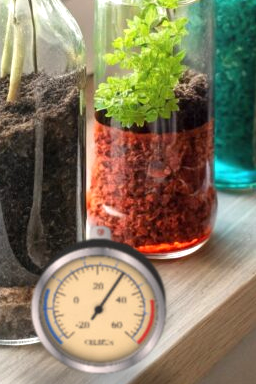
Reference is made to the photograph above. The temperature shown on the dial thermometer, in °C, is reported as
30 °C
